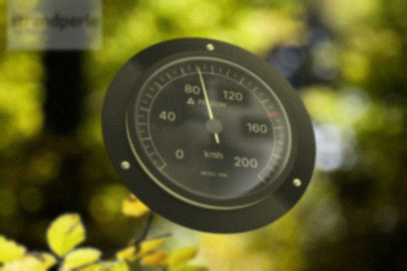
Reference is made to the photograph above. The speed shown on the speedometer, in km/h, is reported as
90 km/h
